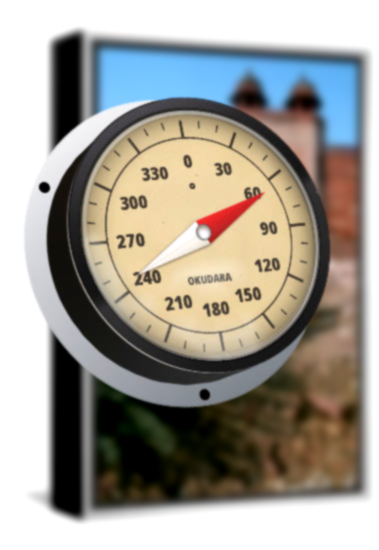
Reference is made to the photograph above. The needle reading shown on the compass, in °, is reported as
65 °
